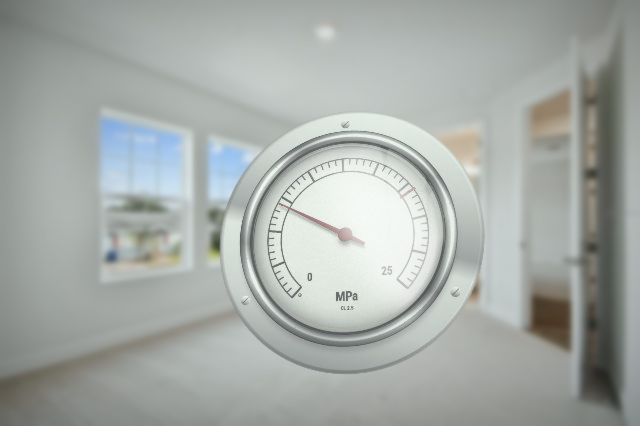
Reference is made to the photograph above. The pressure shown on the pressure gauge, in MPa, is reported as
7 MPa
